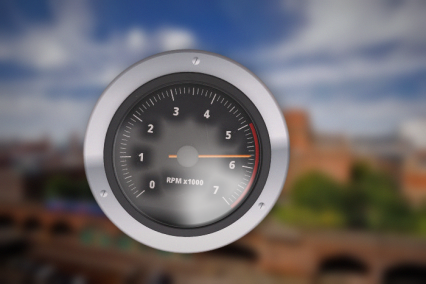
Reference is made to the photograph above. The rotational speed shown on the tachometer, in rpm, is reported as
5700 rpm
